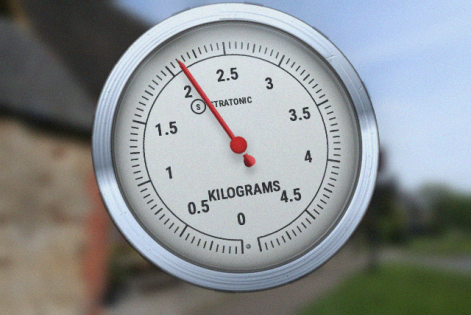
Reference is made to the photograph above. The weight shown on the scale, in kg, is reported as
2.1 kg
